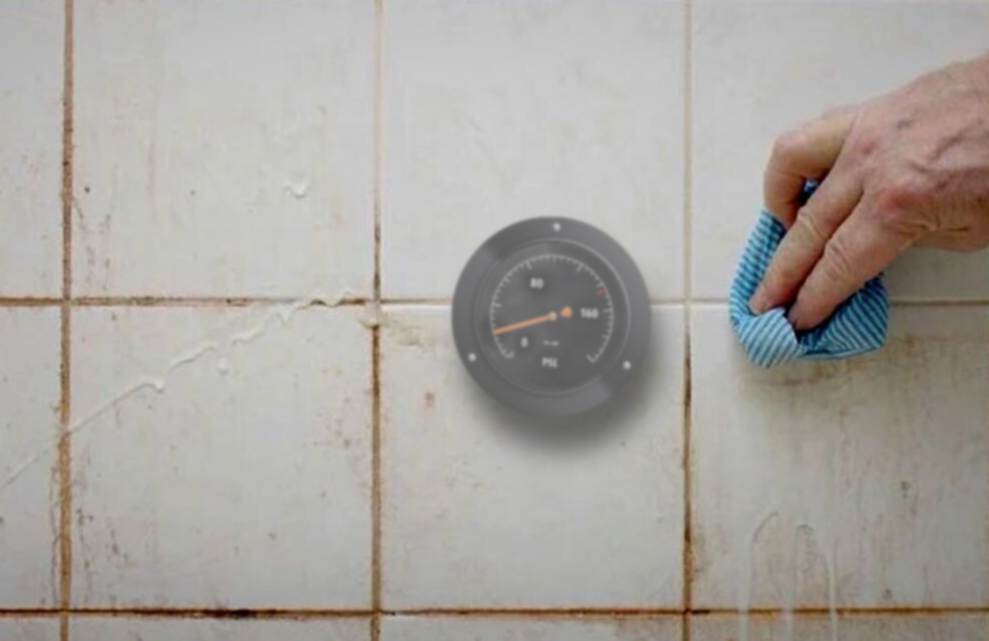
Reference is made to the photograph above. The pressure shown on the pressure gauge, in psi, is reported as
20 psi
